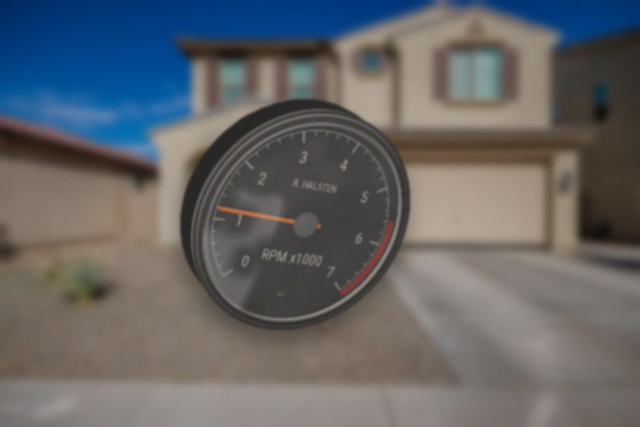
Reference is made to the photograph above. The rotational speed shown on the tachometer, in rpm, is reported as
1200 rpm
